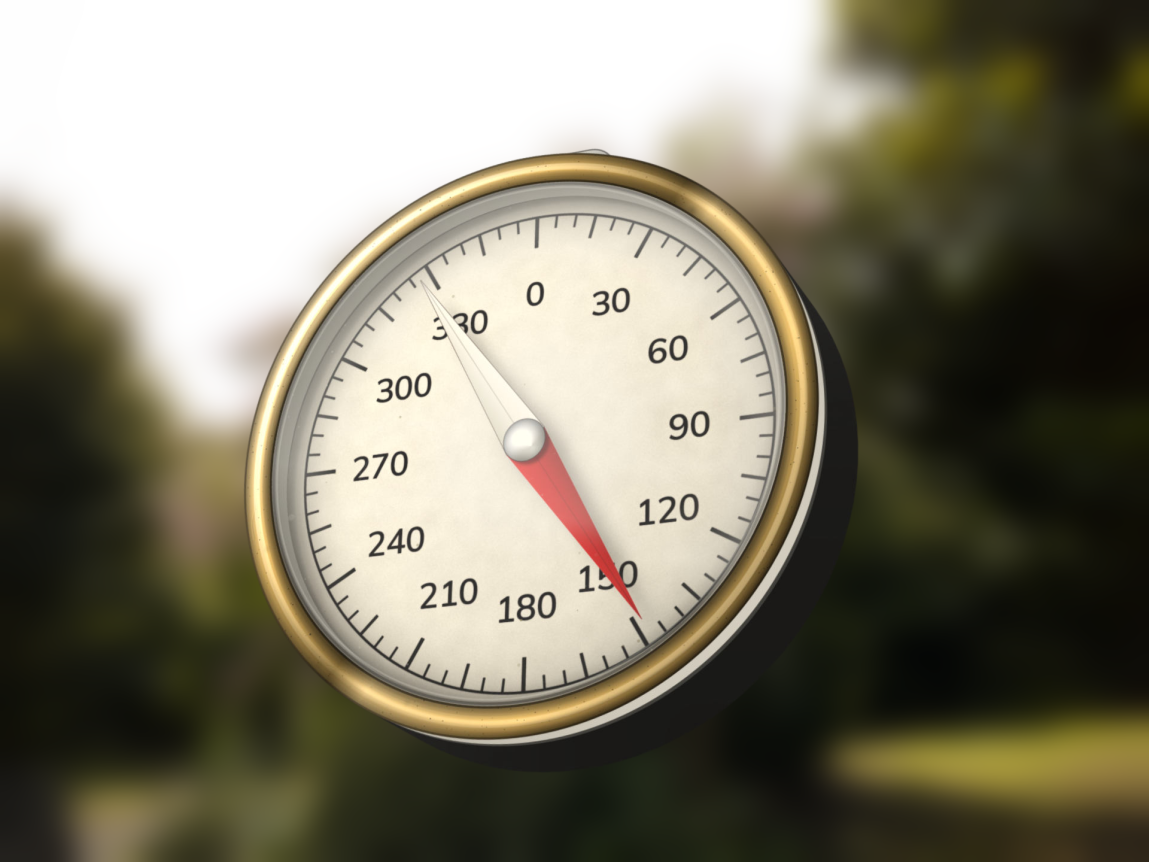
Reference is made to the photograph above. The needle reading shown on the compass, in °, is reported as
147.5 °
